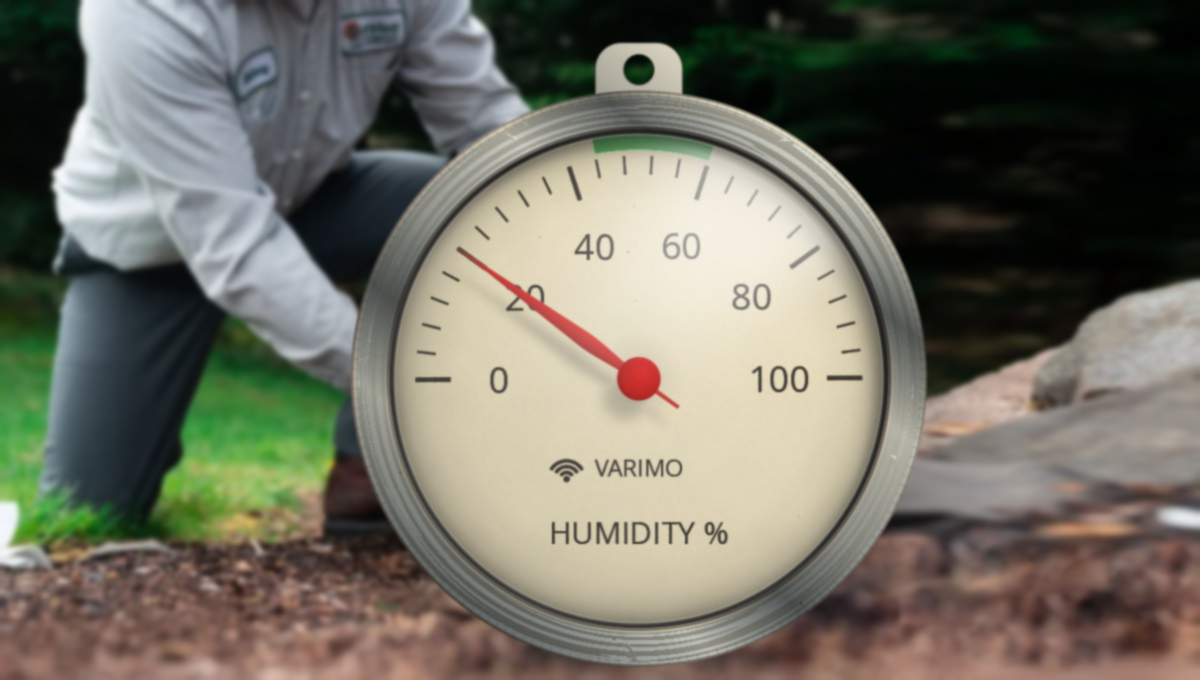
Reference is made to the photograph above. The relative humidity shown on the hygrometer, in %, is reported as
20 %
